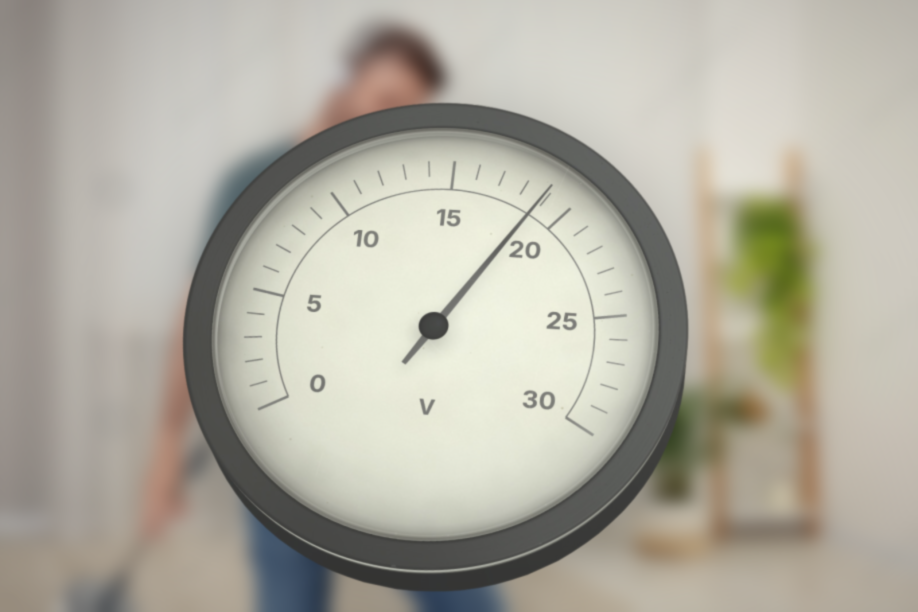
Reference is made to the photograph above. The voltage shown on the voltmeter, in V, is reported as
19 V
